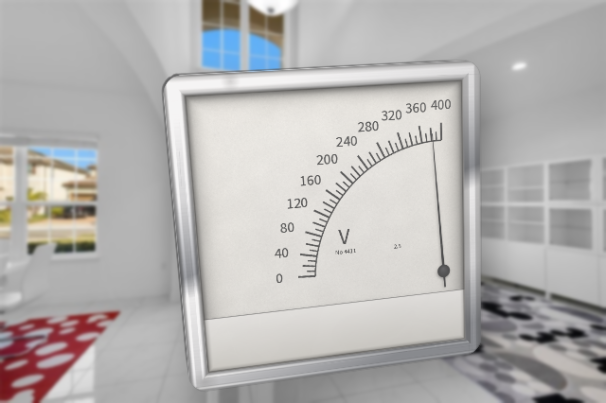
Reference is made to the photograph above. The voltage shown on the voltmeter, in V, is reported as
380 V
